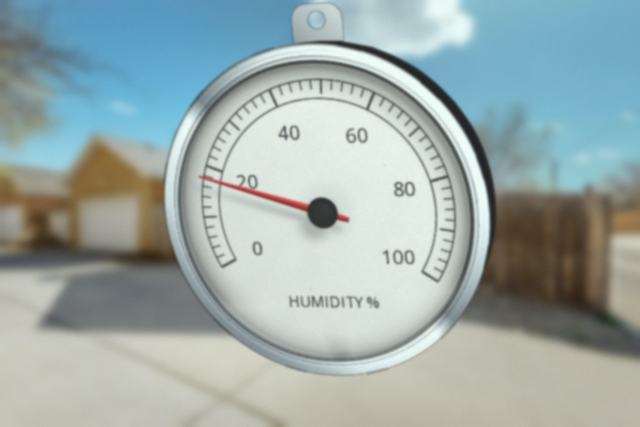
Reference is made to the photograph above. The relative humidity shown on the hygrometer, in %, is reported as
18 %
